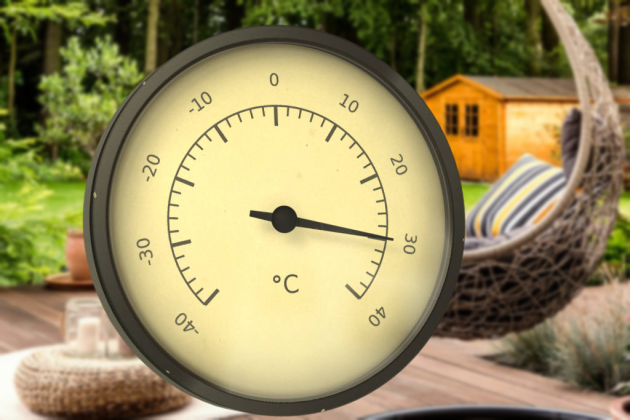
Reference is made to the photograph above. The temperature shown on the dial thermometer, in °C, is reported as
30 °C
